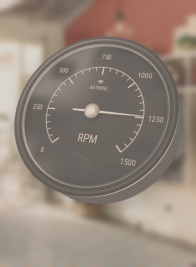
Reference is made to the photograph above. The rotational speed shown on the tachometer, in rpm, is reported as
1250 rpm
